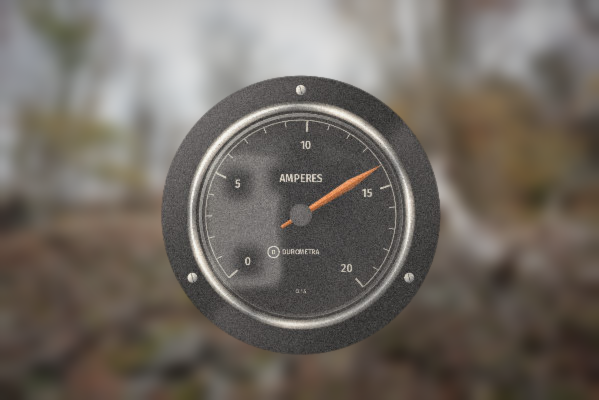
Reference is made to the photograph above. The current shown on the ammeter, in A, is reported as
14 A
